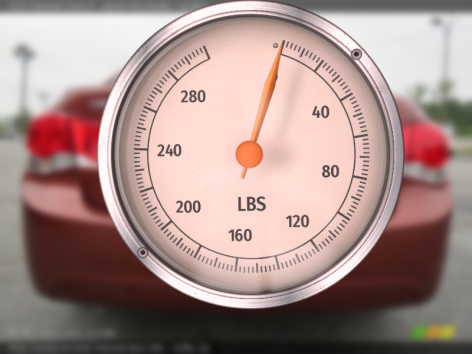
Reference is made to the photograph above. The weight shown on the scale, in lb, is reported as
0 lb
